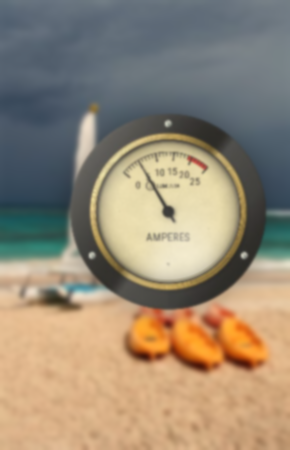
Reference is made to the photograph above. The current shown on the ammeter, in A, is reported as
5 A
